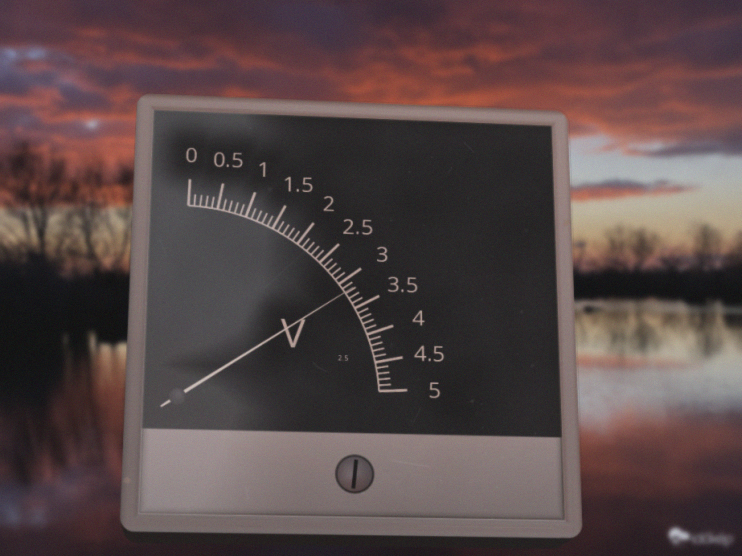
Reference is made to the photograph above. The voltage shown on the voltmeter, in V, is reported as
3.2 V
